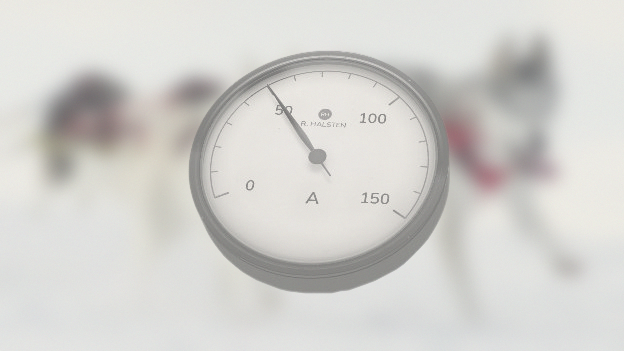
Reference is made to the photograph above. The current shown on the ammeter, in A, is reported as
50 A
